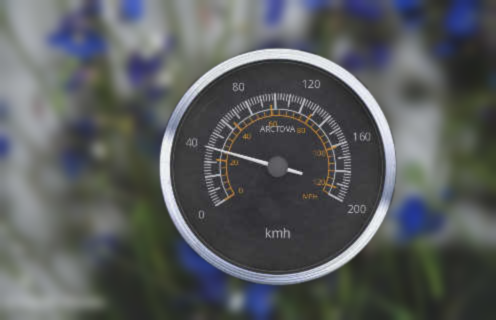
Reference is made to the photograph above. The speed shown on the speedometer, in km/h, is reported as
40 km/h
